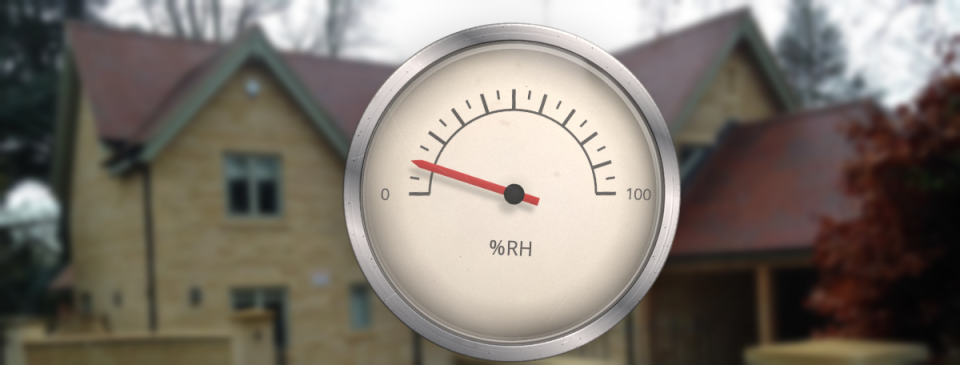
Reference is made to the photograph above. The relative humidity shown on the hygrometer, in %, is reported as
10 %
